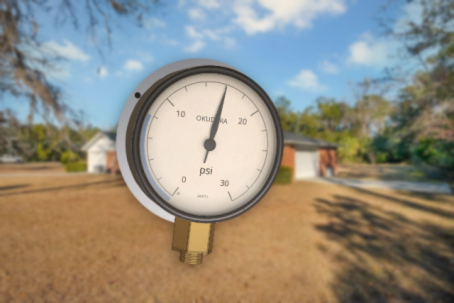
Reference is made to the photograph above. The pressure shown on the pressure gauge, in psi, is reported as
16 psi
